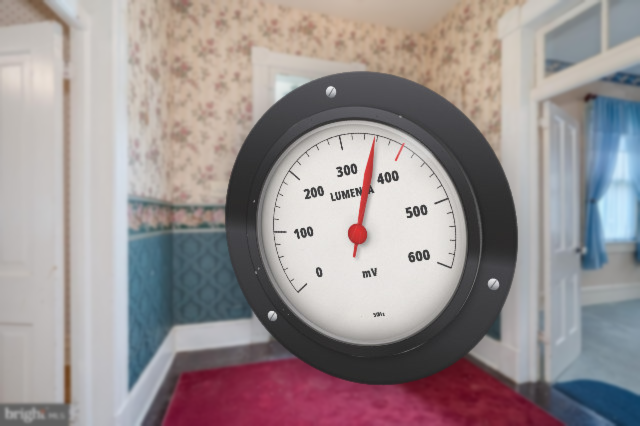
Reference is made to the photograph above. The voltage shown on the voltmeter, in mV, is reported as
360 mV
